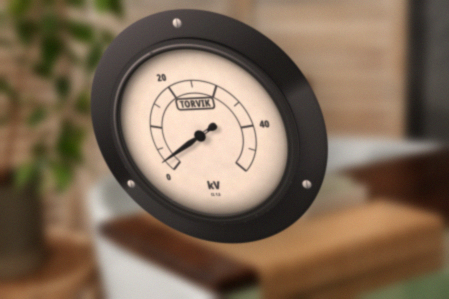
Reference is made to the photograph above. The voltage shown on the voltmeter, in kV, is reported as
2.5 kV
